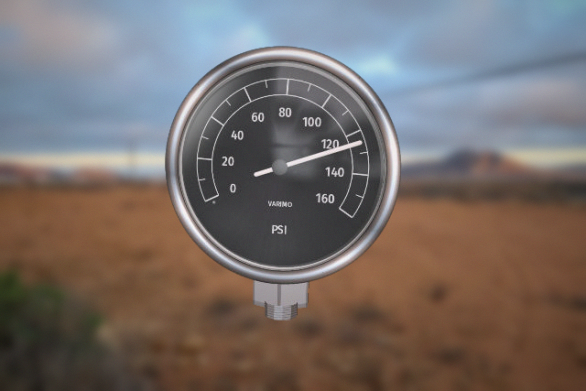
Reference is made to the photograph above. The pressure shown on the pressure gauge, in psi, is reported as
125 psi
